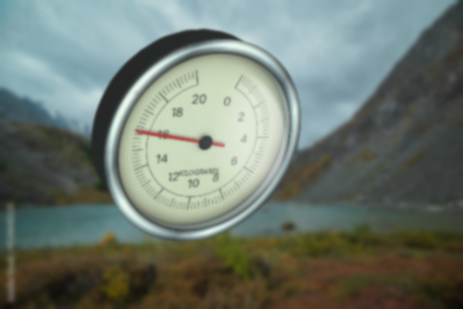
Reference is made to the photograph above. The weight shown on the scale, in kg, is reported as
16 kg
